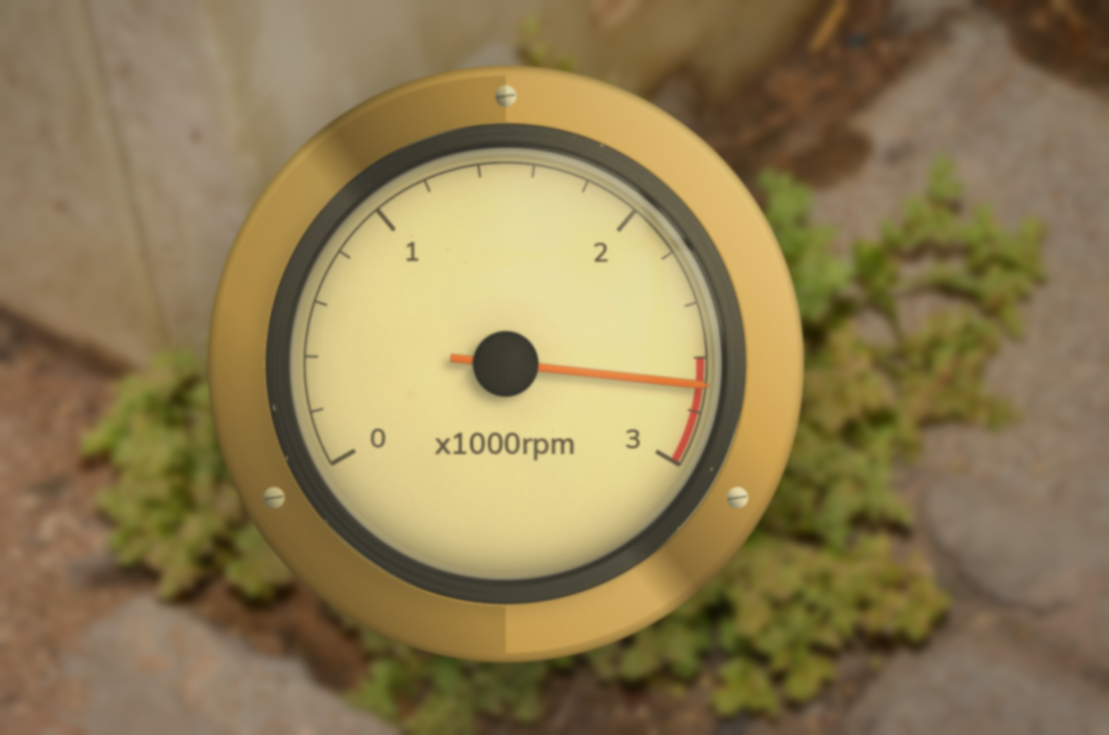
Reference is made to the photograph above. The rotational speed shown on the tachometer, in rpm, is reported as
2700 rpm
